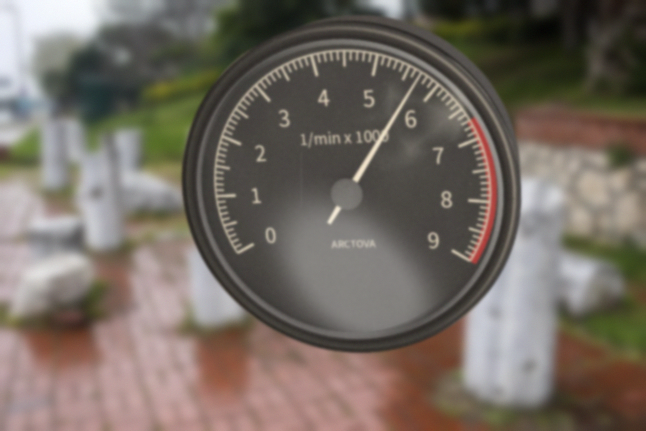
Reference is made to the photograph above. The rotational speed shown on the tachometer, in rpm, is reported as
5700 rpm
